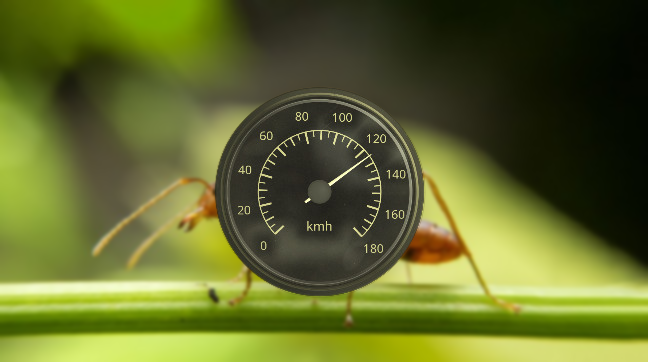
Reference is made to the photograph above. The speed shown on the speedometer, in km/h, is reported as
125 km/h
